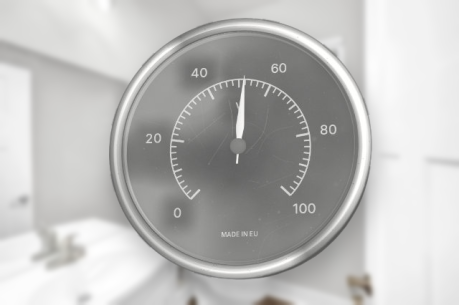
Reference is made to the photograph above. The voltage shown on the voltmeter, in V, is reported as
52 V
